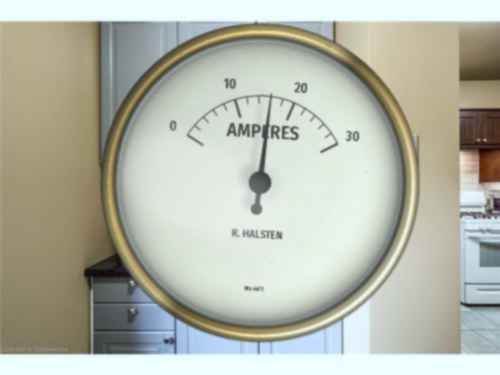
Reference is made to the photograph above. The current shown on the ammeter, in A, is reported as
16 A
